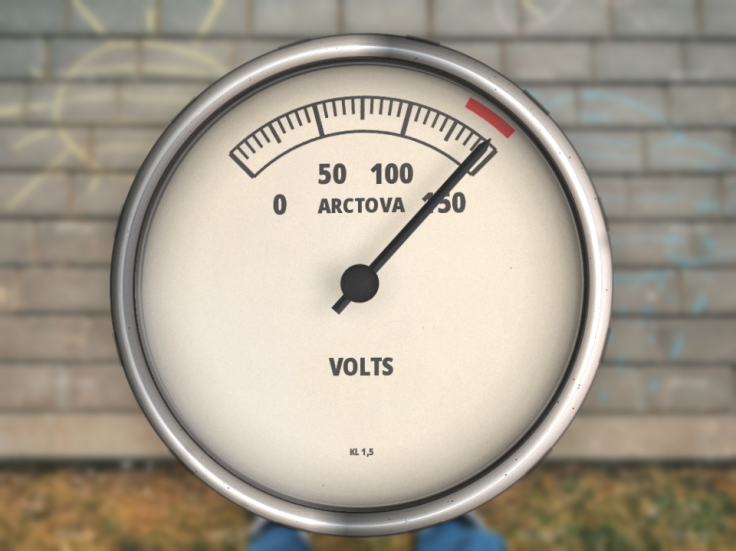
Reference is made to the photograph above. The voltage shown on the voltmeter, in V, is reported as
145 V
